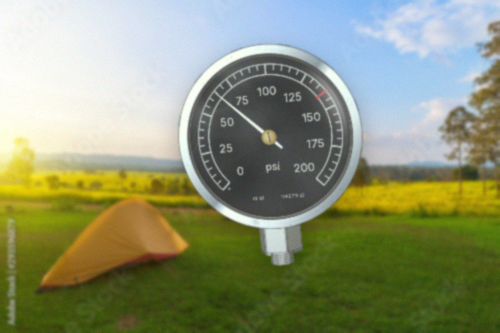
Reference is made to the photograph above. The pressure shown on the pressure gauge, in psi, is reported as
65 psi
